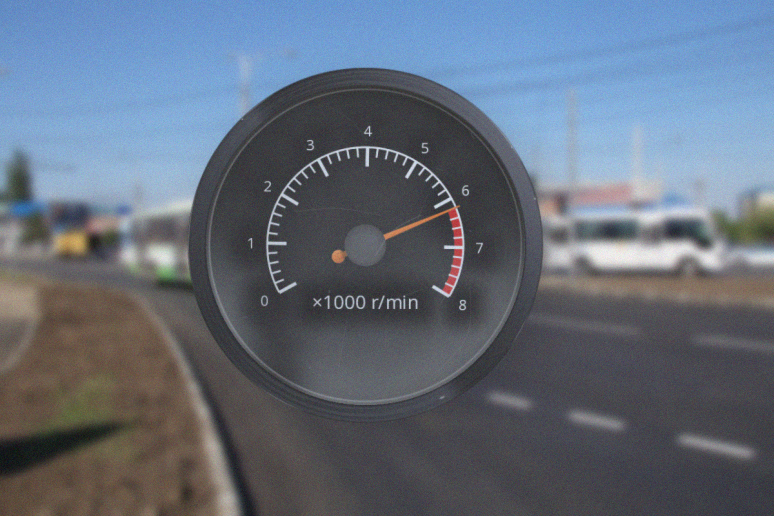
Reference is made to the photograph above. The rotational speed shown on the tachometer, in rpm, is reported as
6200 rpm
